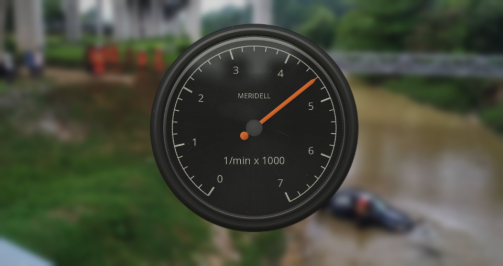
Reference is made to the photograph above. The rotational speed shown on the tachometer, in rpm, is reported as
4600 rpm
